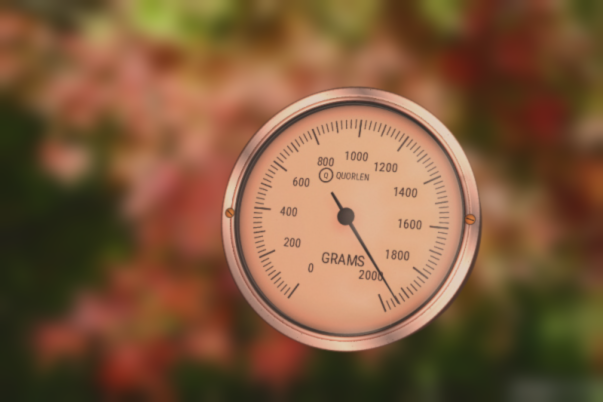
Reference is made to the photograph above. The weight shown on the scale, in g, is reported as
1940 g
